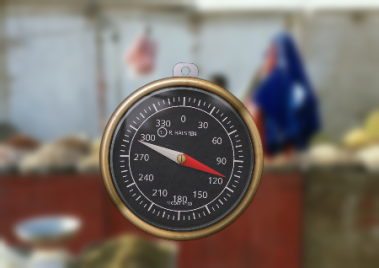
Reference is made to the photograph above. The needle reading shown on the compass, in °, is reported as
110 °
